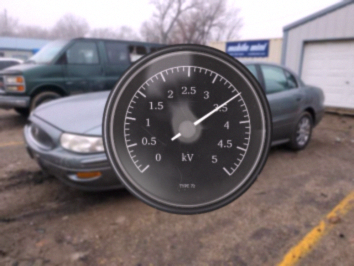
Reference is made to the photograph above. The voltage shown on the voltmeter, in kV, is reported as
3.5 kV
